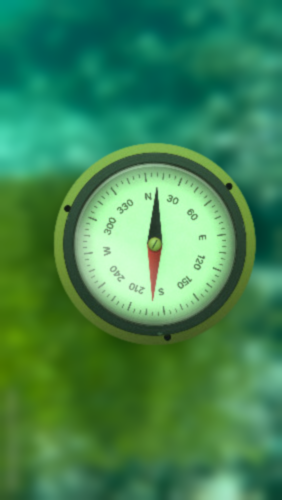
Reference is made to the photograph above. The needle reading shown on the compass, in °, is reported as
190 °
